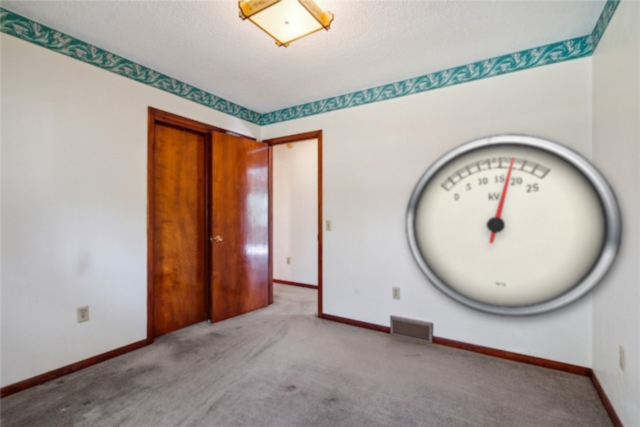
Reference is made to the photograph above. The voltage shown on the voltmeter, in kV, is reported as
17.5 kV
